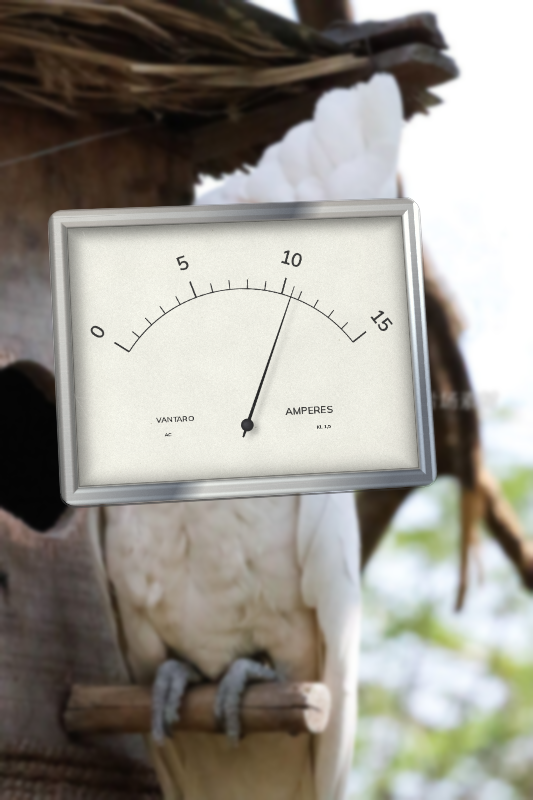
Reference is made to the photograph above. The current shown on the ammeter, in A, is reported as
10.5 A
